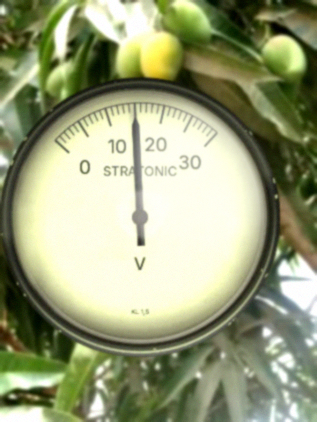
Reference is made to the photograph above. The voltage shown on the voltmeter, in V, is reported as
15 V
